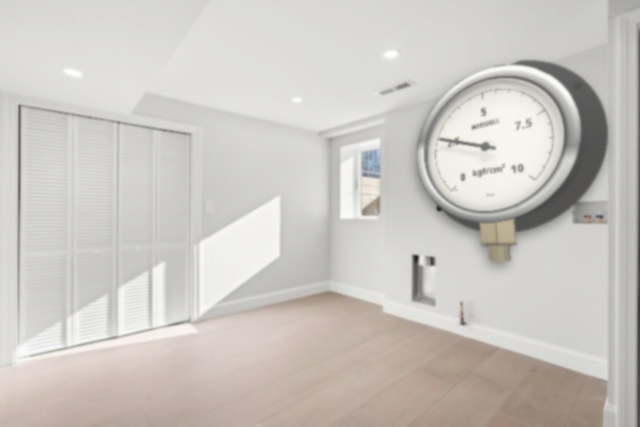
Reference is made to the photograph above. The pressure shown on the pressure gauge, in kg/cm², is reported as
2.5 kg/cm²
